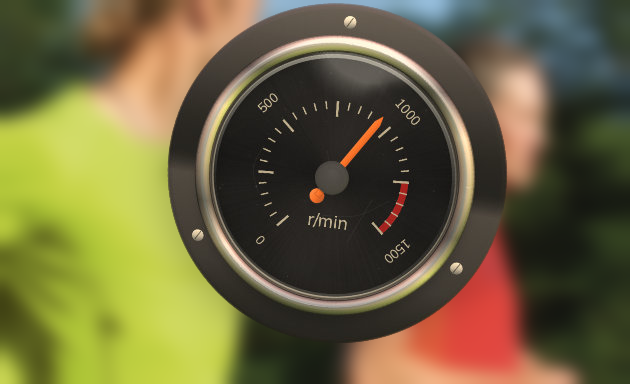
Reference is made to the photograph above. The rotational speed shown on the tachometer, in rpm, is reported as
950 rpm
